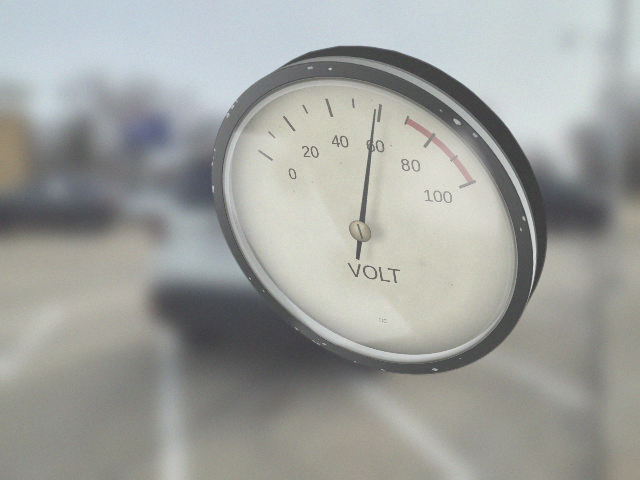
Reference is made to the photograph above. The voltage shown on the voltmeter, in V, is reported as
60 V
